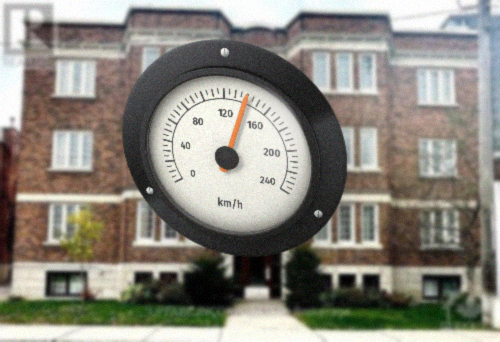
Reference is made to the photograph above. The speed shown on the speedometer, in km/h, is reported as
140 km/h
